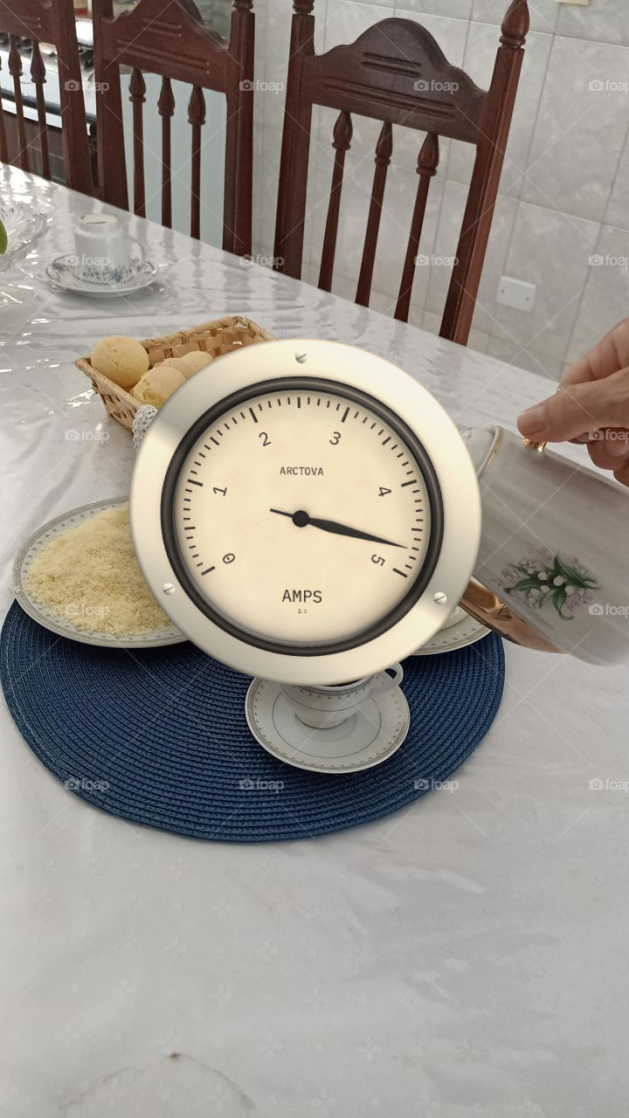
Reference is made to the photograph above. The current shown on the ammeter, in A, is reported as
4.7 A
